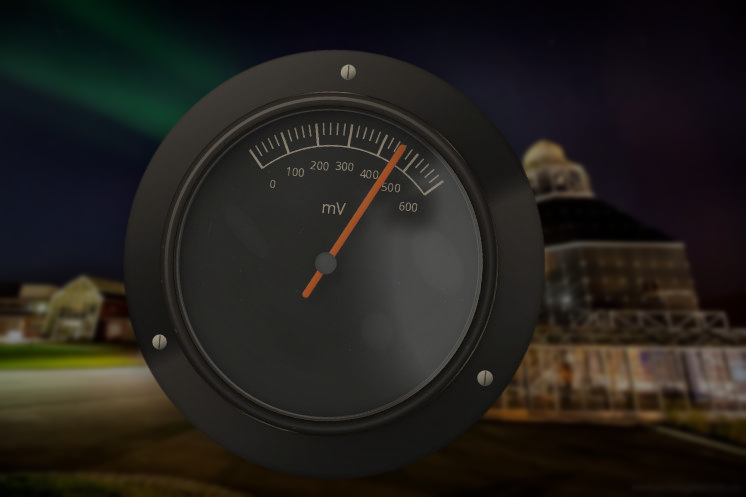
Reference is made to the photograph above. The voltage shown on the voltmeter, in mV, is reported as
460 mV
